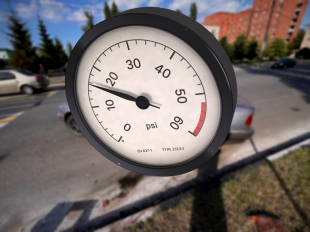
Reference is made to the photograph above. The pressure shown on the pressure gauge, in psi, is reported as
16 psi
